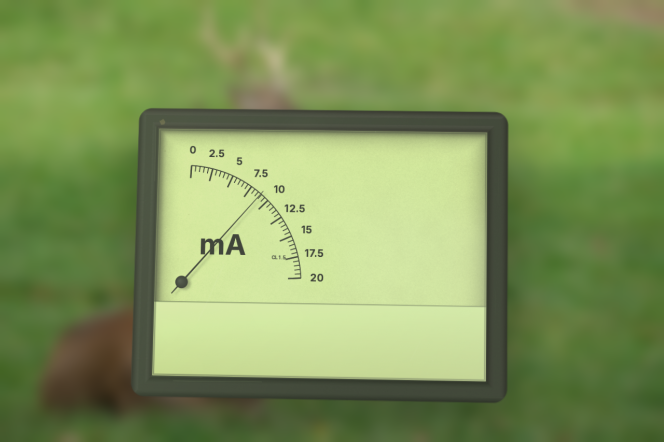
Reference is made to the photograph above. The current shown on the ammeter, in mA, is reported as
9 mA
